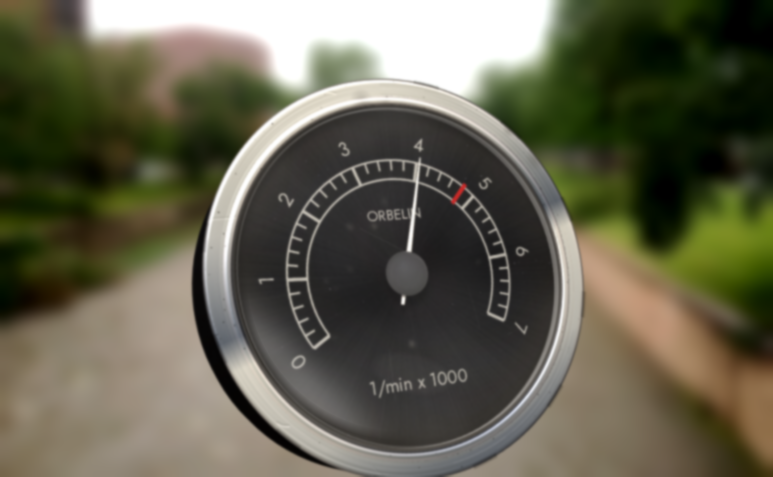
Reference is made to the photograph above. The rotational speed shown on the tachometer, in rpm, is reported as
4000 rpm
